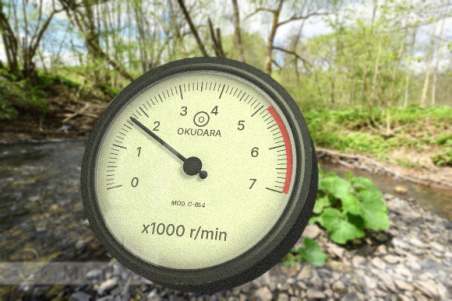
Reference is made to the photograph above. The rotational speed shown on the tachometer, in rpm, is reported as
1700 rpm
